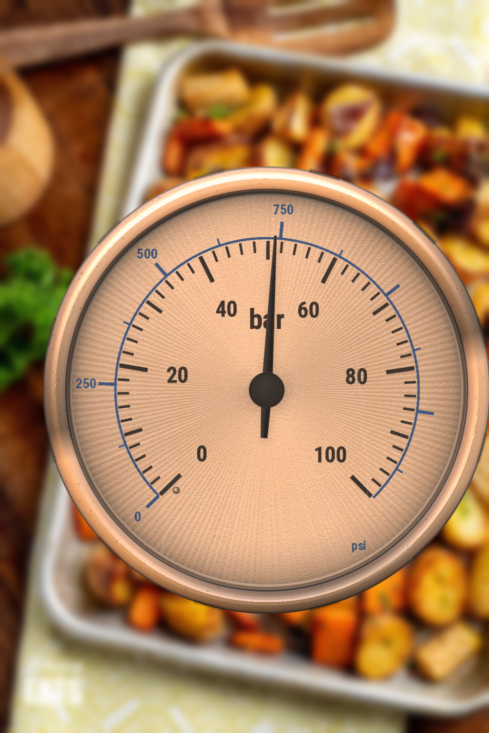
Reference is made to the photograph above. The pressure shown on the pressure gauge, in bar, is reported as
51 bar
